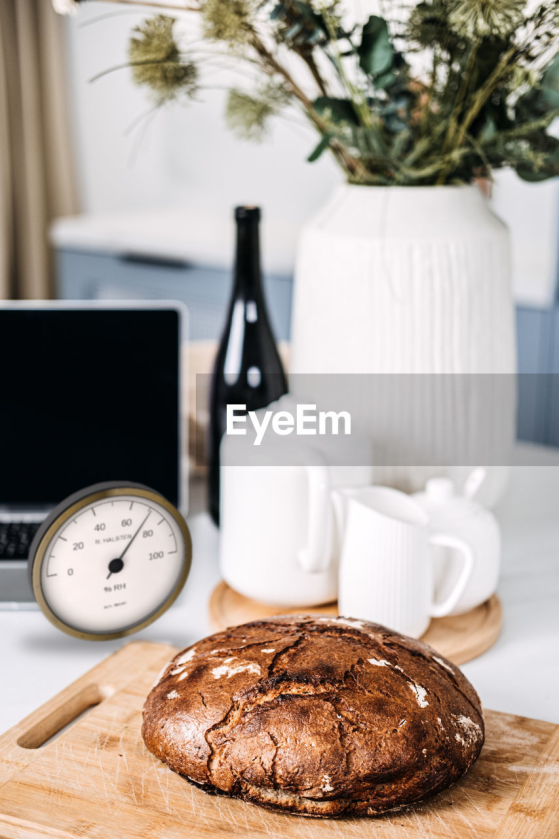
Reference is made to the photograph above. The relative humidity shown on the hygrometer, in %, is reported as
70 %
